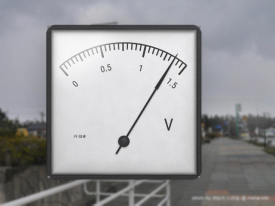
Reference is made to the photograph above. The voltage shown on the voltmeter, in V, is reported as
1.35 V
